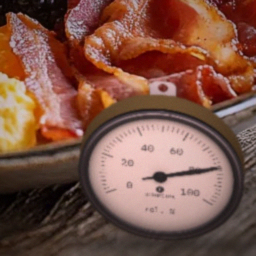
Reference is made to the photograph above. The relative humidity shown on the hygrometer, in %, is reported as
80 %
